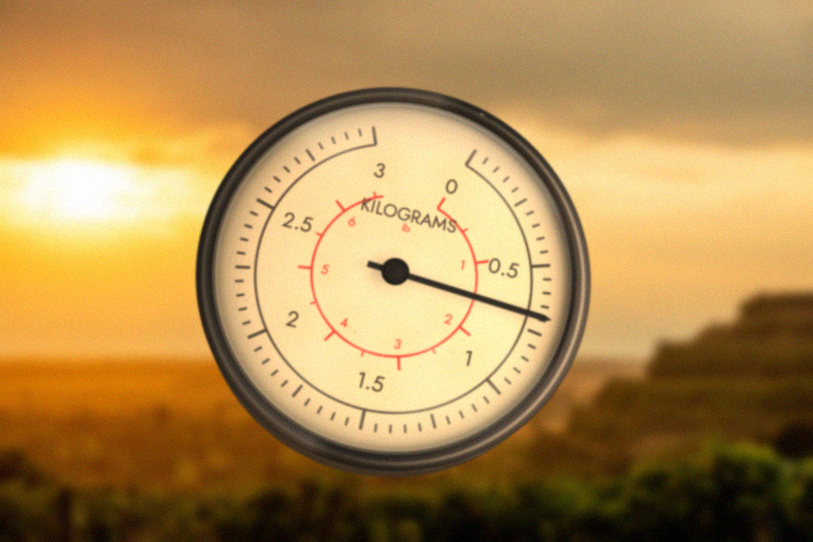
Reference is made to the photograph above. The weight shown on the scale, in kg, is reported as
0.7 kg
